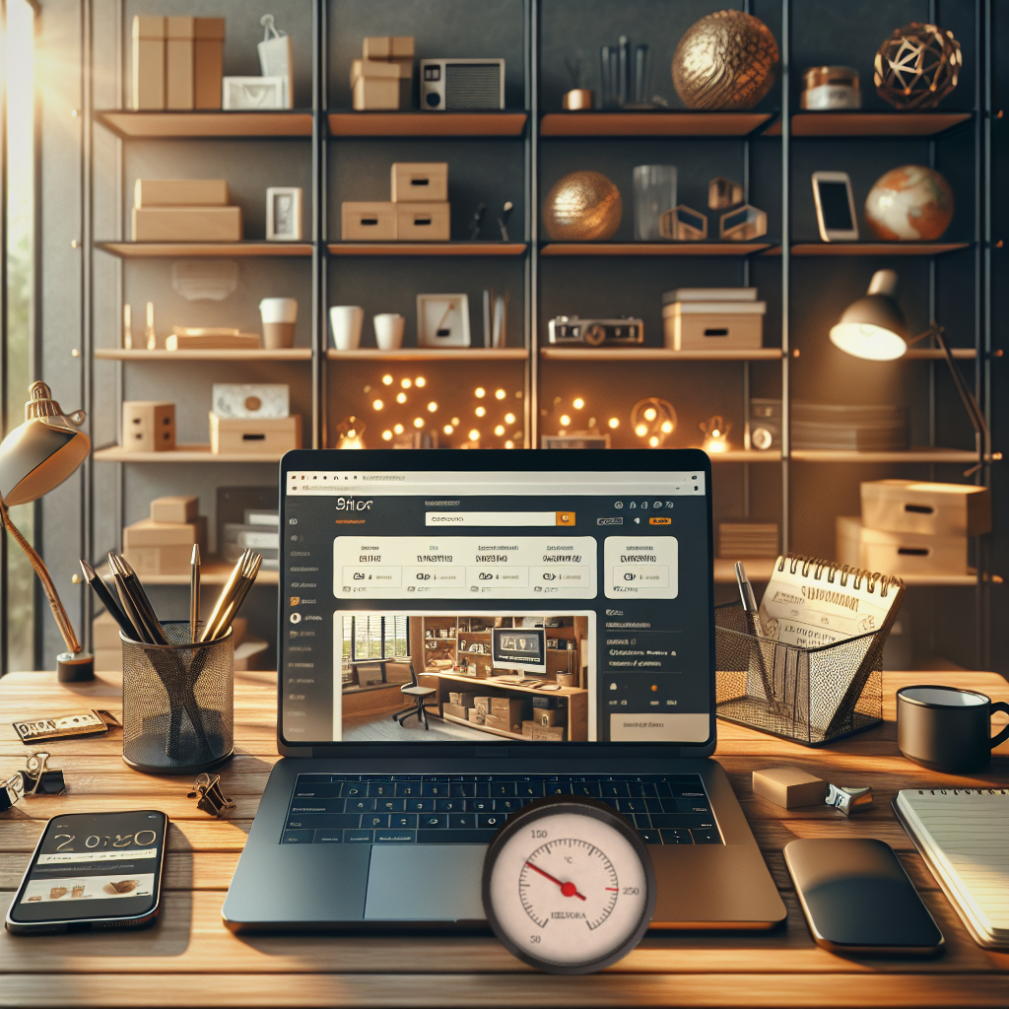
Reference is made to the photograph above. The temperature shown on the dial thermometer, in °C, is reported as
125 °C
